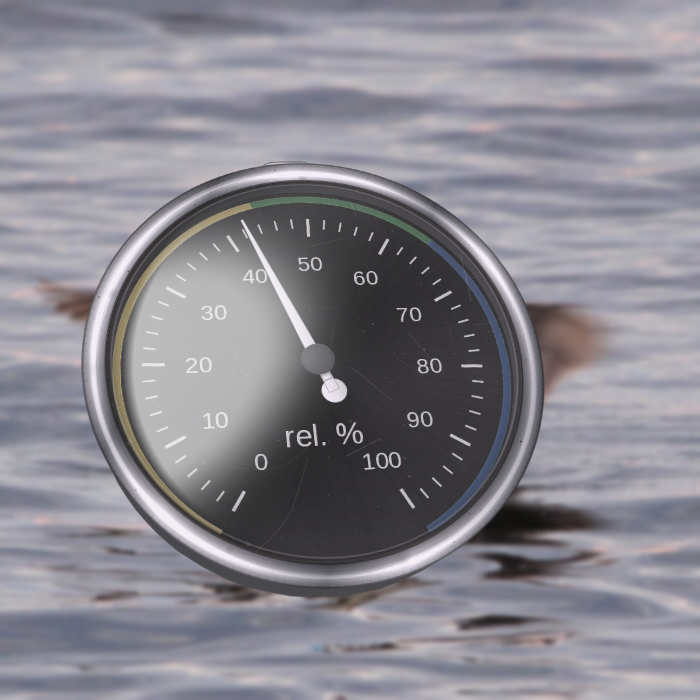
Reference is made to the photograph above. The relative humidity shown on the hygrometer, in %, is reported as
42 %
